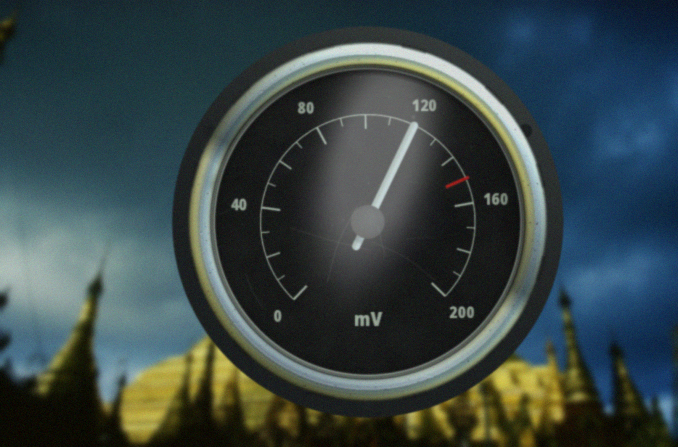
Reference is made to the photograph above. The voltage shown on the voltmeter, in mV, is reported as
120 mV
